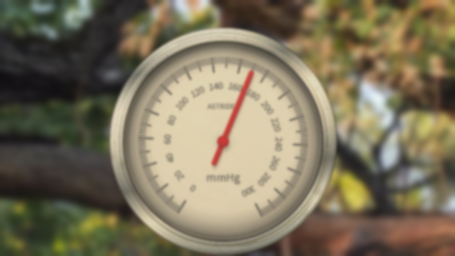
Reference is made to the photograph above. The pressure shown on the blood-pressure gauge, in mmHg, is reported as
170 mmHg
